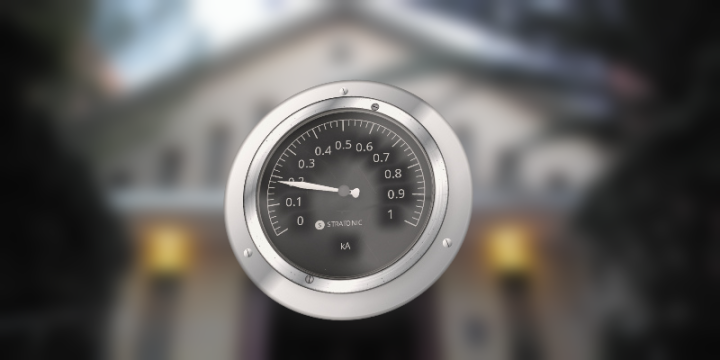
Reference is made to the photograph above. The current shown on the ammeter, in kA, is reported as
0.18 kA
